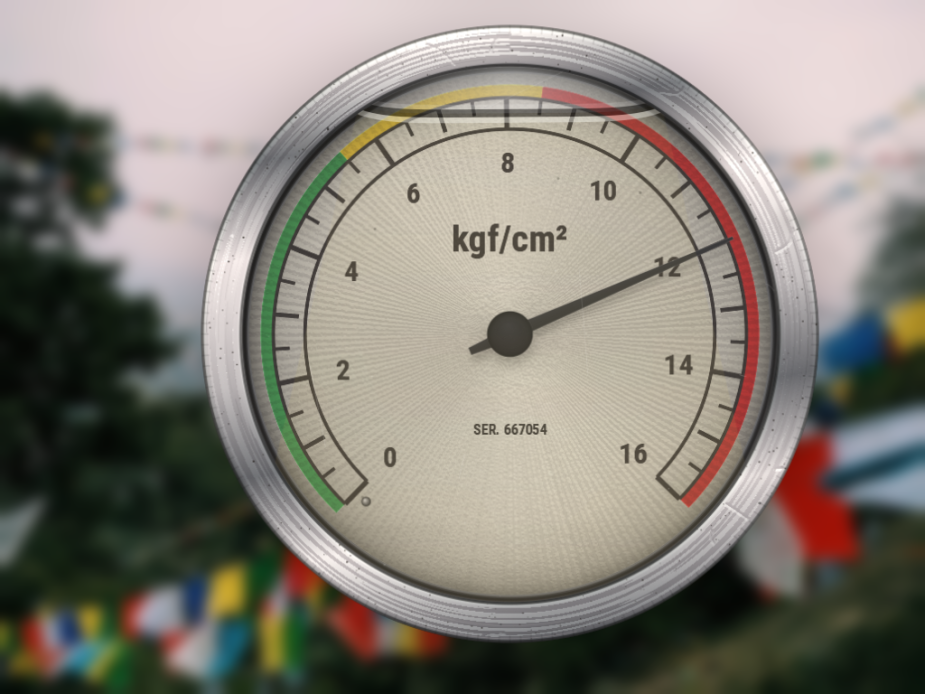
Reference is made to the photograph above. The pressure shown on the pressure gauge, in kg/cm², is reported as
12 kg/cm²
